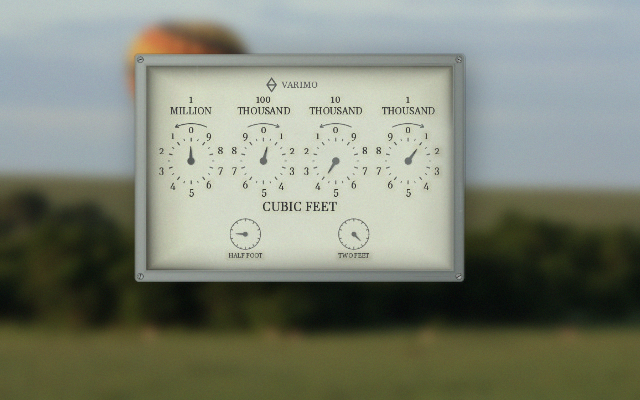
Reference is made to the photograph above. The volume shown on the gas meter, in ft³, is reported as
4100 ft³
